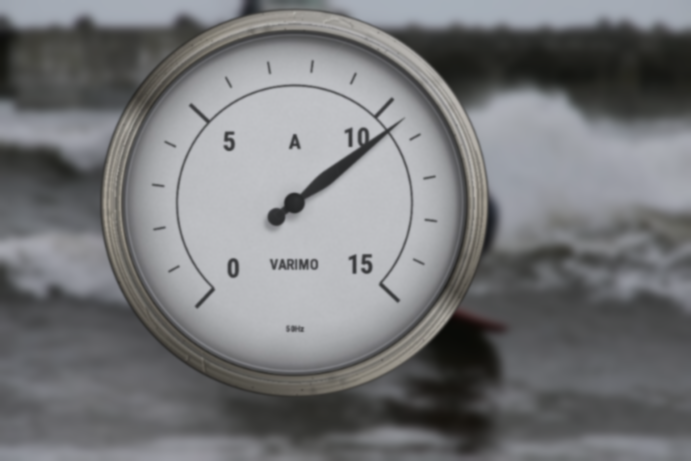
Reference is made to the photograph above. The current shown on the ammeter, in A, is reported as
10.5 A
